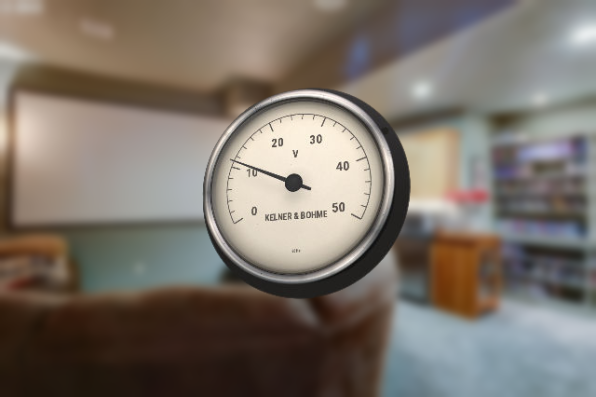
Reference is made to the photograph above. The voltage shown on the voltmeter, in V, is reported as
11 V
